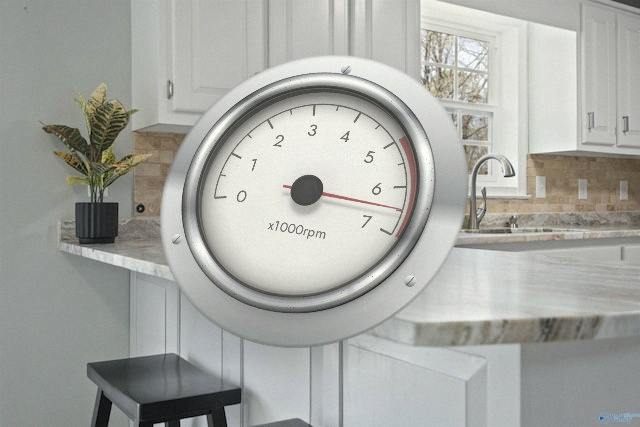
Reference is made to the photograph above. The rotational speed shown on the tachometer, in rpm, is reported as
6500 rpm
